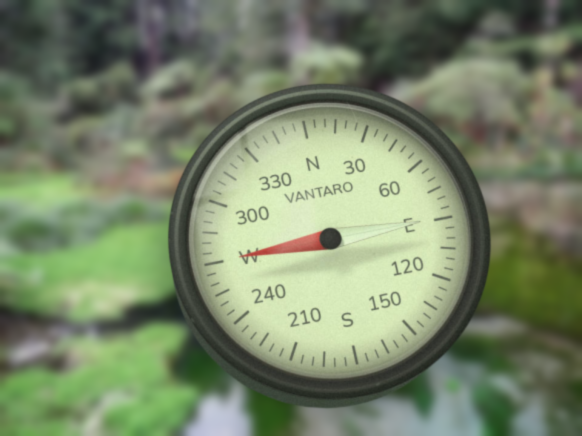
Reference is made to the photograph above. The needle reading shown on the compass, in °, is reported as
270 °
